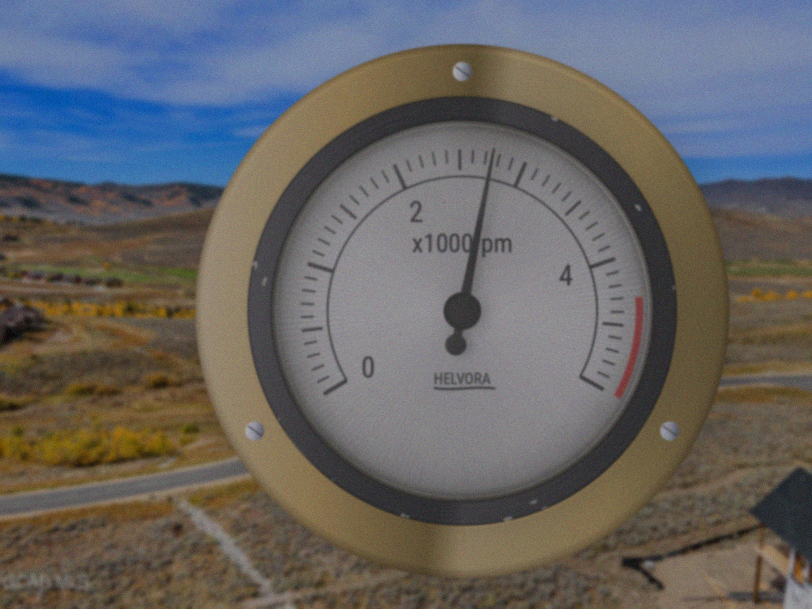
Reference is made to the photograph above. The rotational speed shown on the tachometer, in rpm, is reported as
2750 rpm
